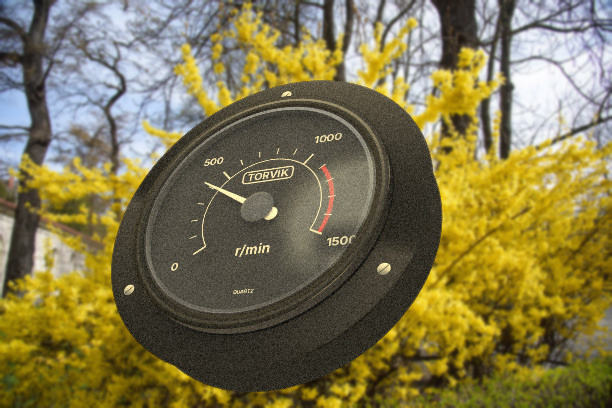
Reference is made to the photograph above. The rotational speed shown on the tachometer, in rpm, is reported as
400 rpm
